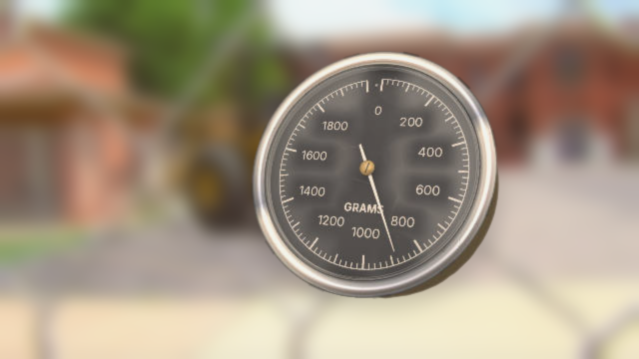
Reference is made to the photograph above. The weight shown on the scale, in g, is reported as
880 g
